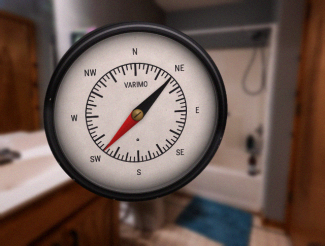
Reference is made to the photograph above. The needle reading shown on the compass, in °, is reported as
225 °
